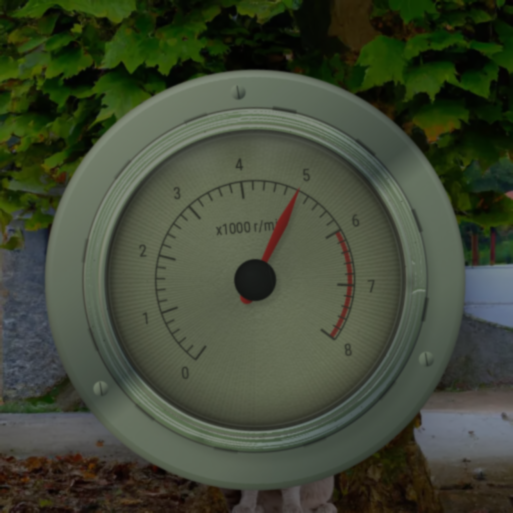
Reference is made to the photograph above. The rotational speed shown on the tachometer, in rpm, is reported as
5000 rpm
